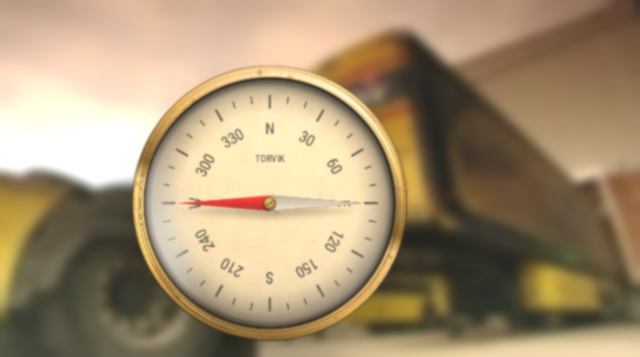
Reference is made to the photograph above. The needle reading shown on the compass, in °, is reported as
270 °
